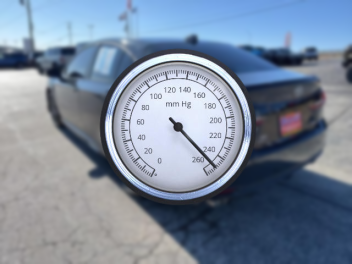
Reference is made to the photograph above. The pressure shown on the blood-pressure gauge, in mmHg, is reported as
250 mmHg
